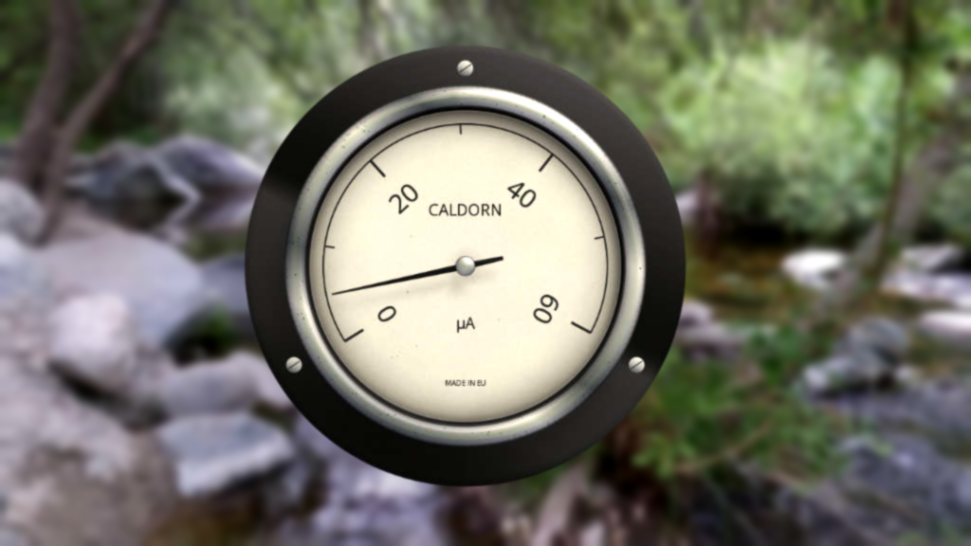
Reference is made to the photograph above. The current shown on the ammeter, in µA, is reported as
5 µA
